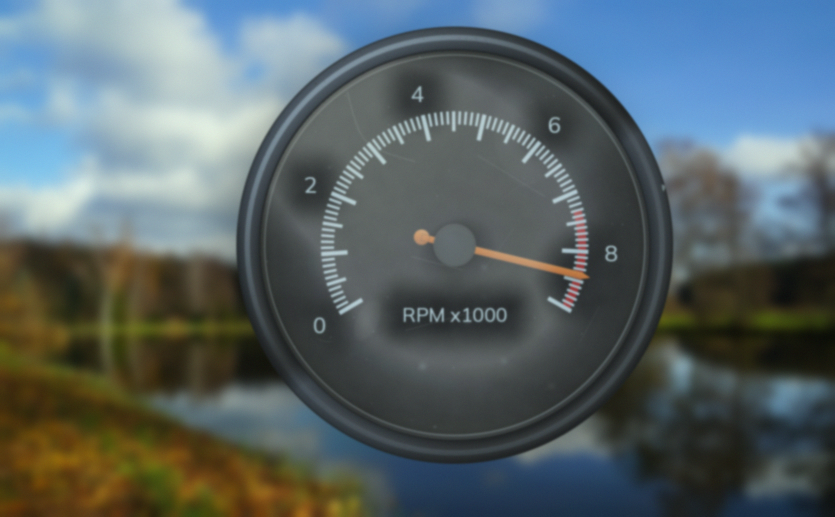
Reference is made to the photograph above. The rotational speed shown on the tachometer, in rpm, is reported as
8400 rpm
